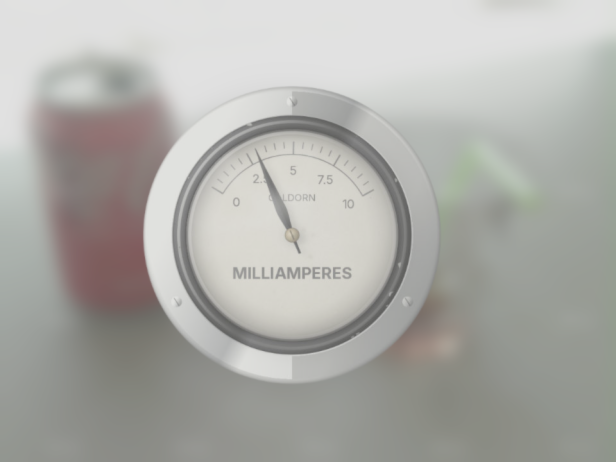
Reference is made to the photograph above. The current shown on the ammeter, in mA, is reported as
3 mA
